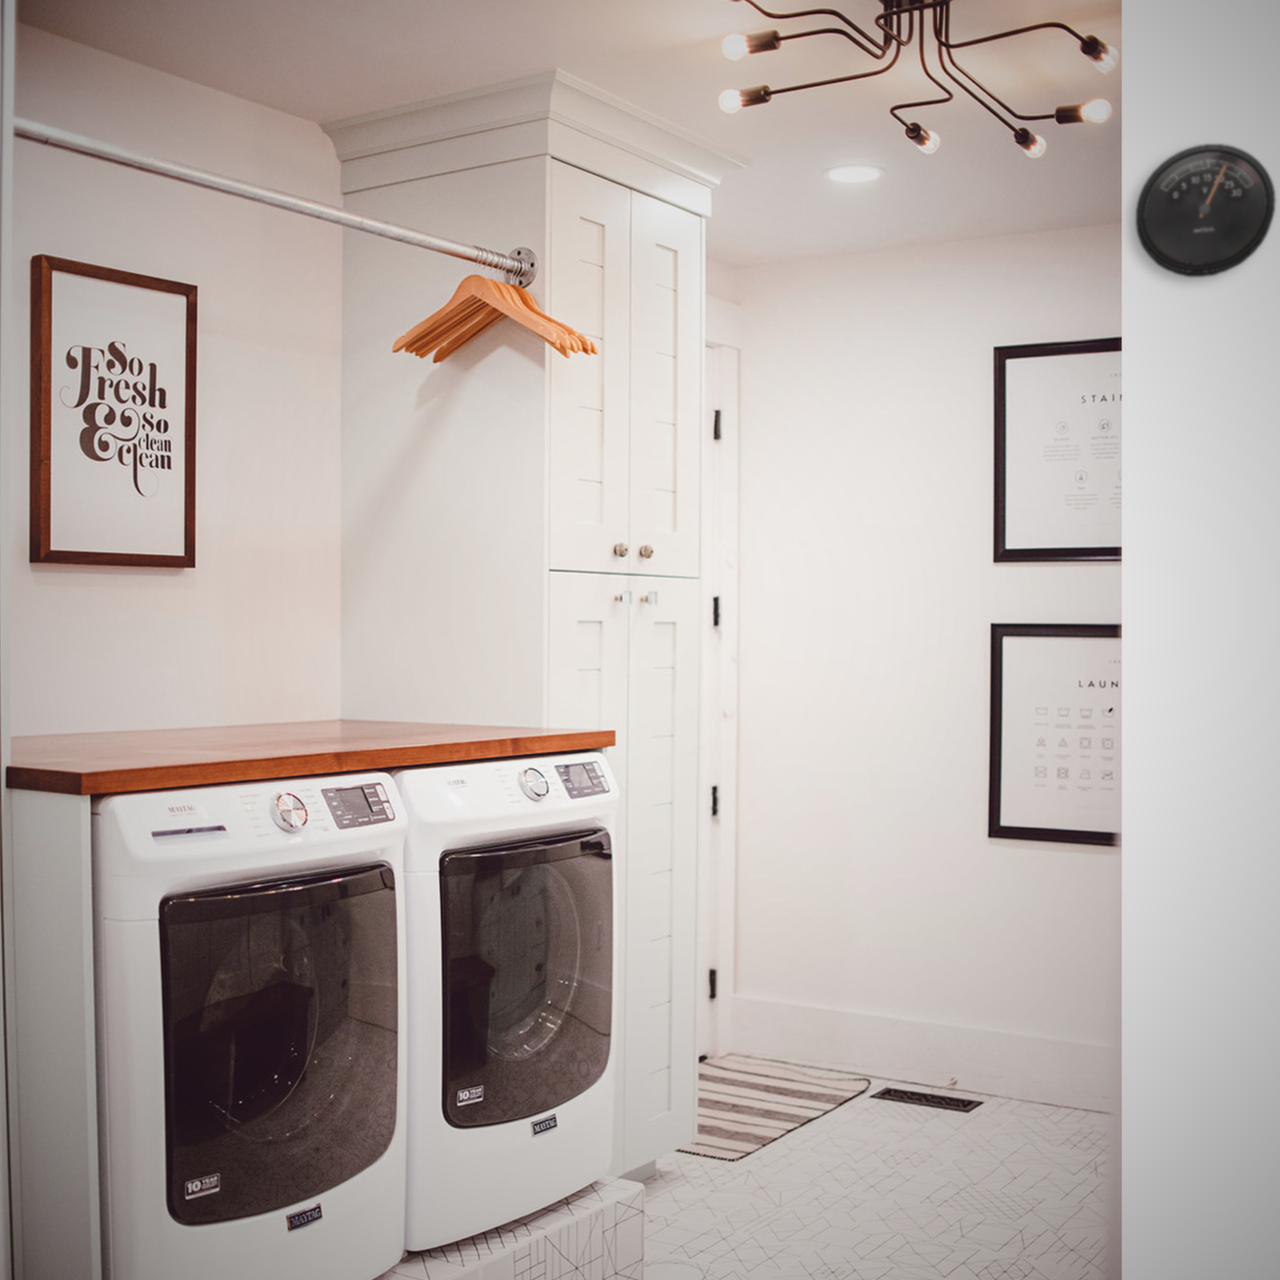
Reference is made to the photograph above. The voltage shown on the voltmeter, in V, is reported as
20 V
